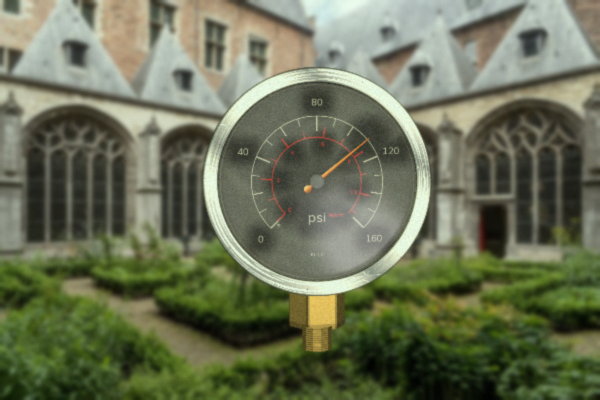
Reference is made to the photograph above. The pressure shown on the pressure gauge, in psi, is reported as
110 psi
